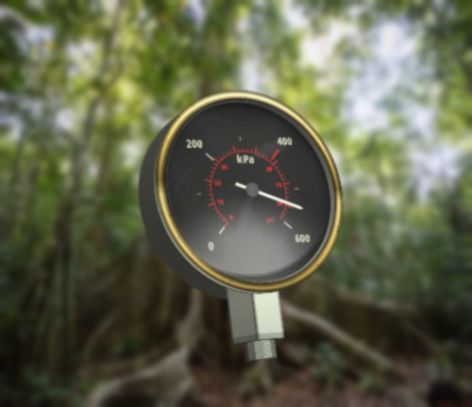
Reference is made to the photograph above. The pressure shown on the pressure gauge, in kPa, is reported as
550 kPa
